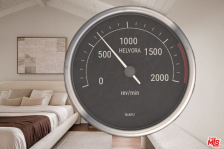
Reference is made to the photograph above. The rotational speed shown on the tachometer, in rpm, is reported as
650 rpm
